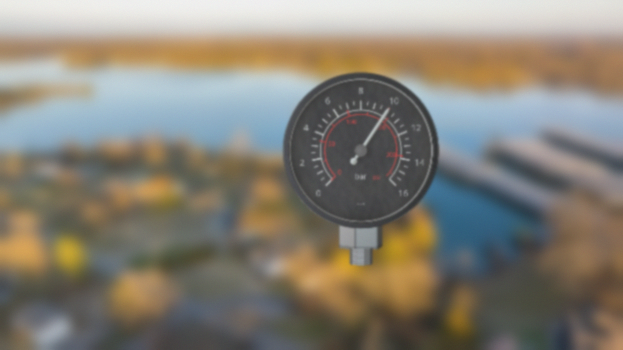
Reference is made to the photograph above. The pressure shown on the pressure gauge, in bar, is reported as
10 bar
